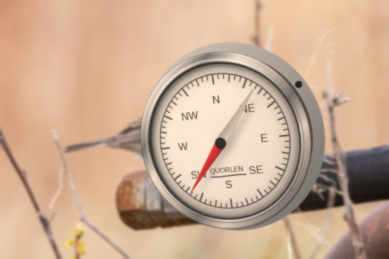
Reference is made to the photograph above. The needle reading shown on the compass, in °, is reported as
220 °
